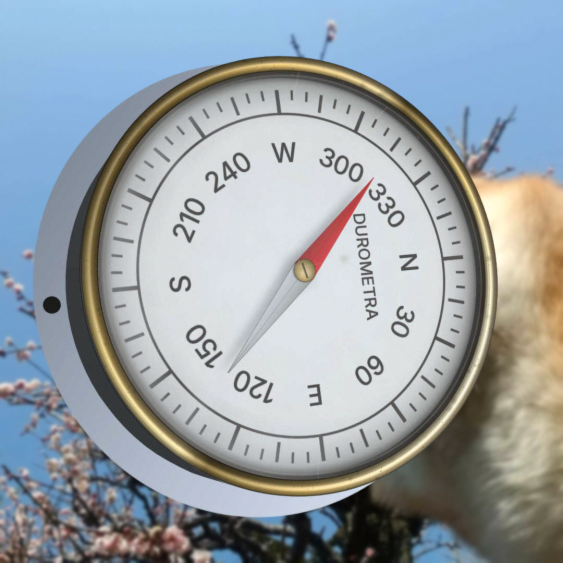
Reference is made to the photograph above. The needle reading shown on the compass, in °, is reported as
315 °
